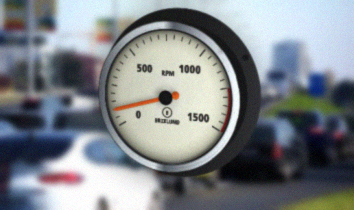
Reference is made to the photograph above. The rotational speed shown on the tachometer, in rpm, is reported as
100 rpm
